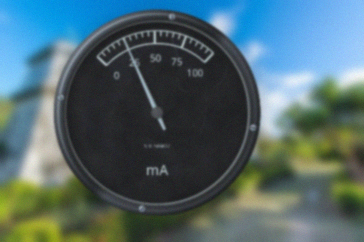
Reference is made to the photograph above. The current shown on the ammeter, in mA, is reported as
25 mA
